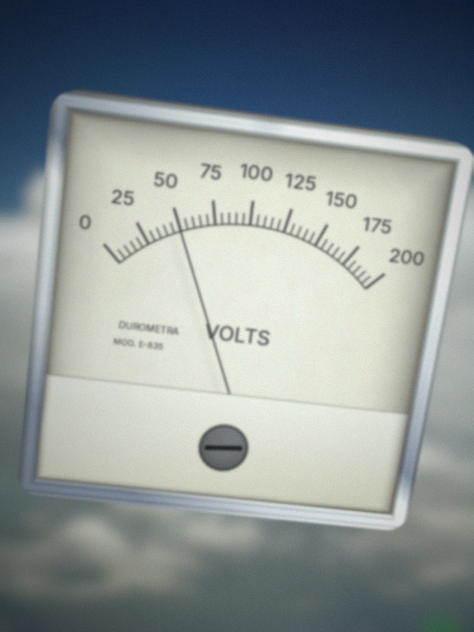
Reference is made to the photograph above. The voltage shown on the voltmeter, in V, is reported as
50 V
